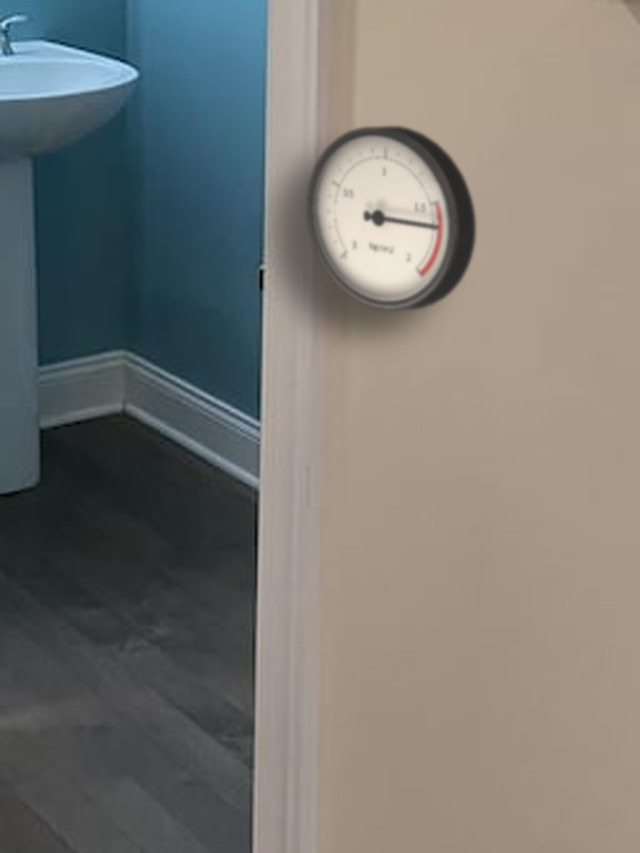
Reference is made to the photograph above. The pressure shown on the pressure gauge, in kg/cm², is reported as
1.65 kg/cm²
